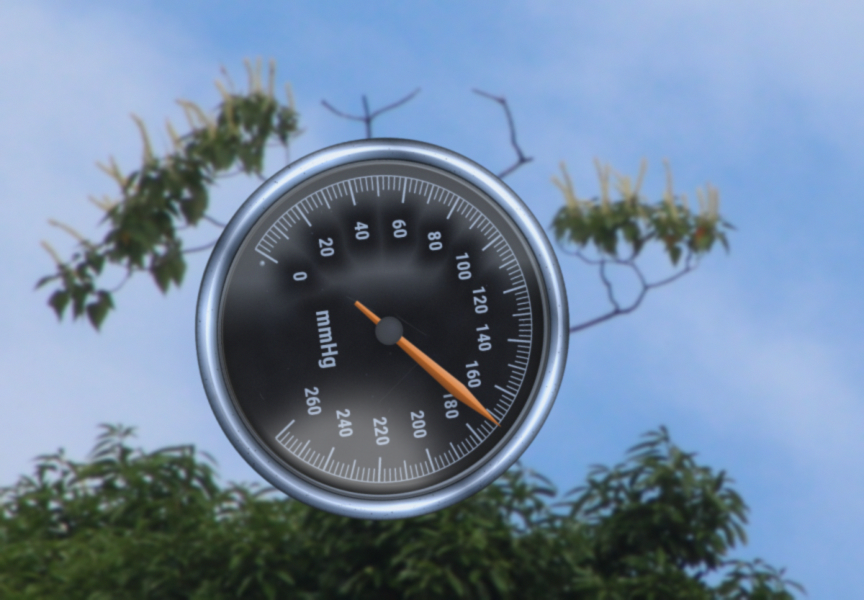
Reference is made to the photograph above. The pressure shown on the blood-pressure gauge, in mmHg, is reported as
172 mmHg
